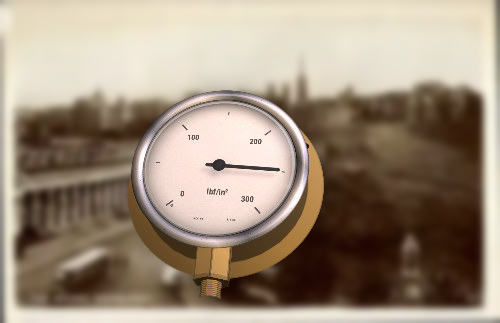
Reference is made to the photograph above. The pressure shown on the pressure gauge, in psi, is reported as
250 psi
